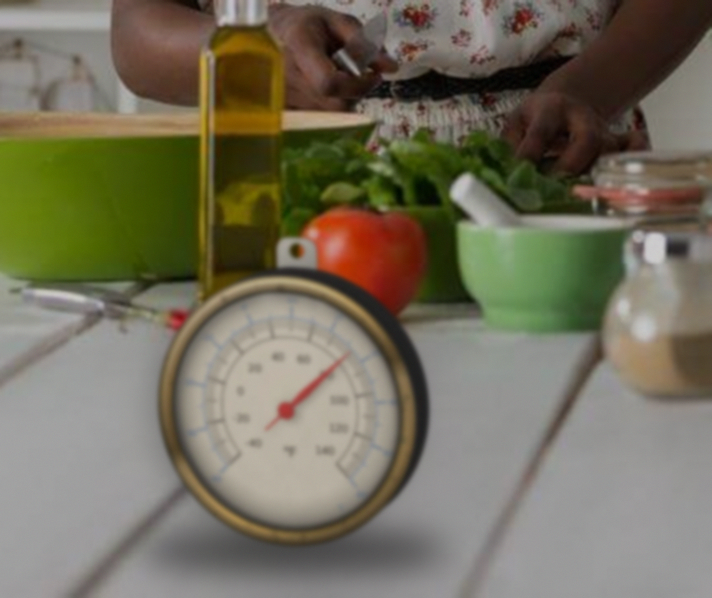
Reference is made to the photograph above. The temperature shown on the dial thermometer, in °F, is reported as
80 °F
